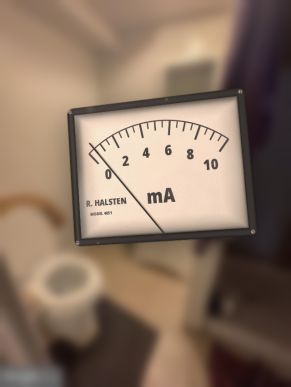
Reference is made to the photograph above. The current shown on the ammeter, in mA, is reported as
0.5 mA
